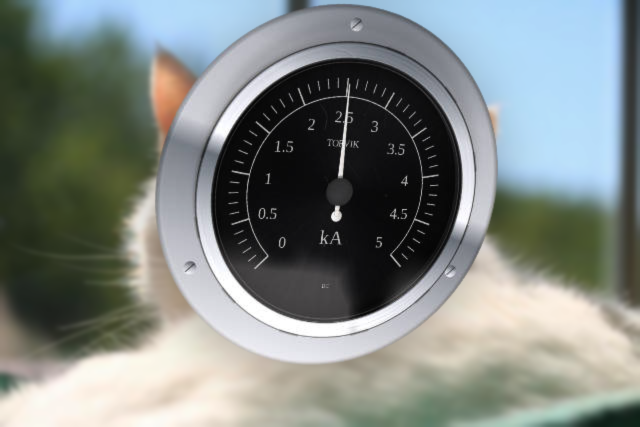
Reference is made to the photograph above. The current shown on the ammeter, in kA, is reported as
2.5 kA
